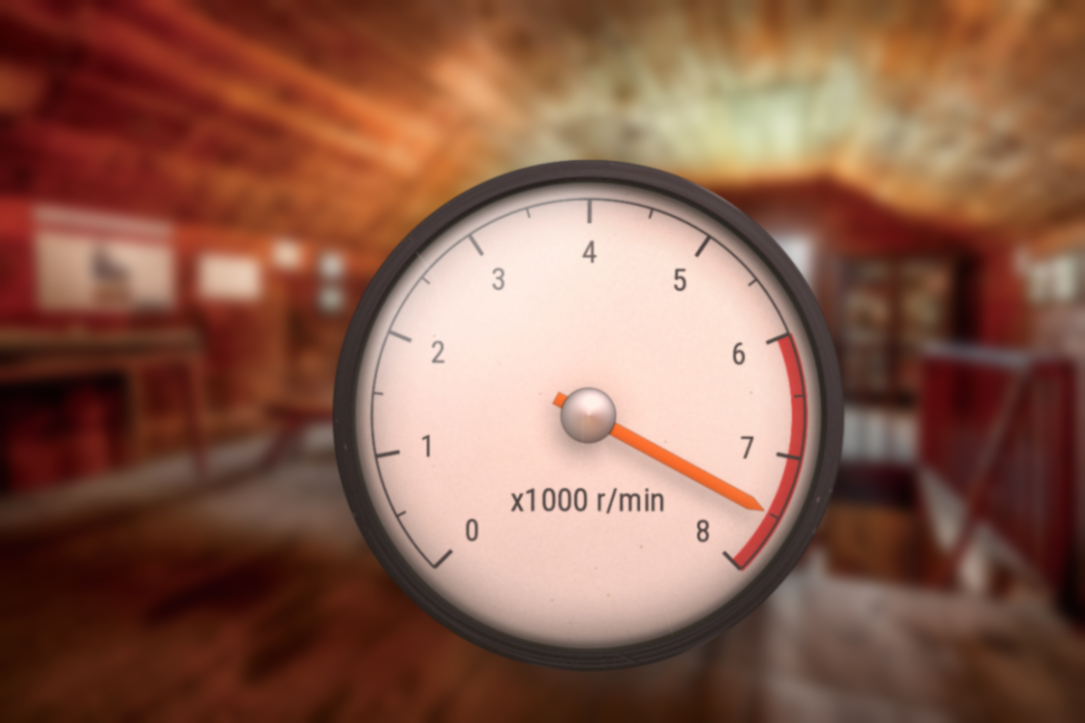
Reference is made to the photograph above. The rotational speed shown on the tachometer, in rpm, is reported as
7500 rpm
